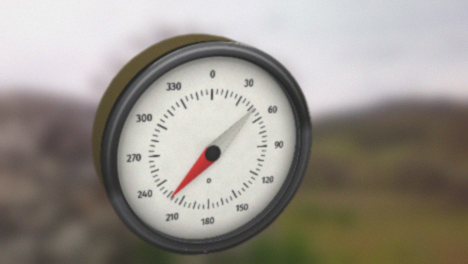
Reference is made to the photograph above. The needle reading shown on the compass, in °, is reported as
225 °
